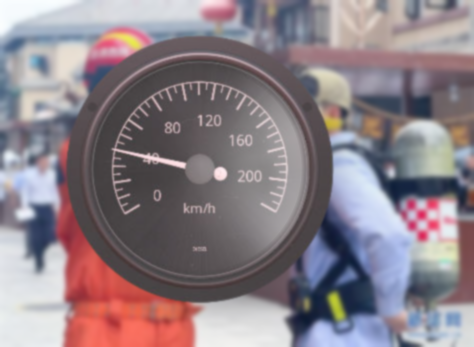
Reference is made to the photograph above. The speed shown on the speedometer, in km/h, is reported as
40 km/h
